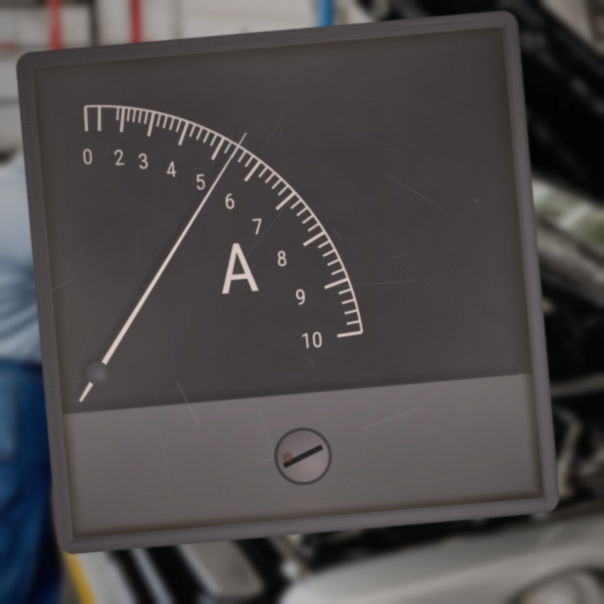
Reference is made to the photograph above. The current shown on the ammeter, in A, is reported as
5.4 A
